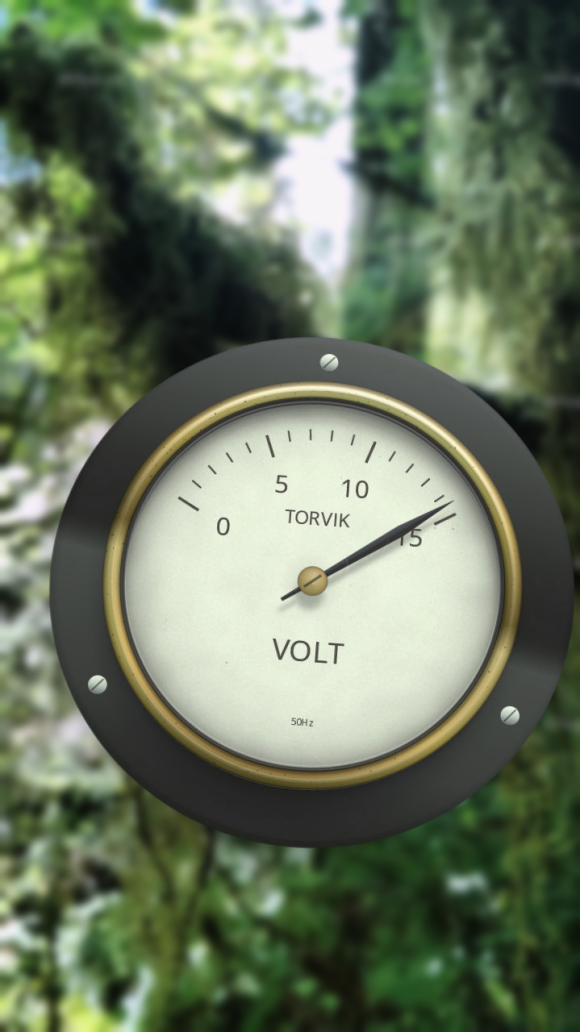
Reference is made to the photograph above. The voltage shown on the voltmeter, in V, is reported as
14.5 V
